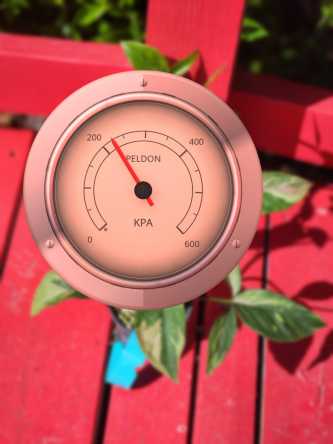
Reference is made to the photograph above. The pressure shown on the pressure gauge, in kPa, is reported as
225 kPa
